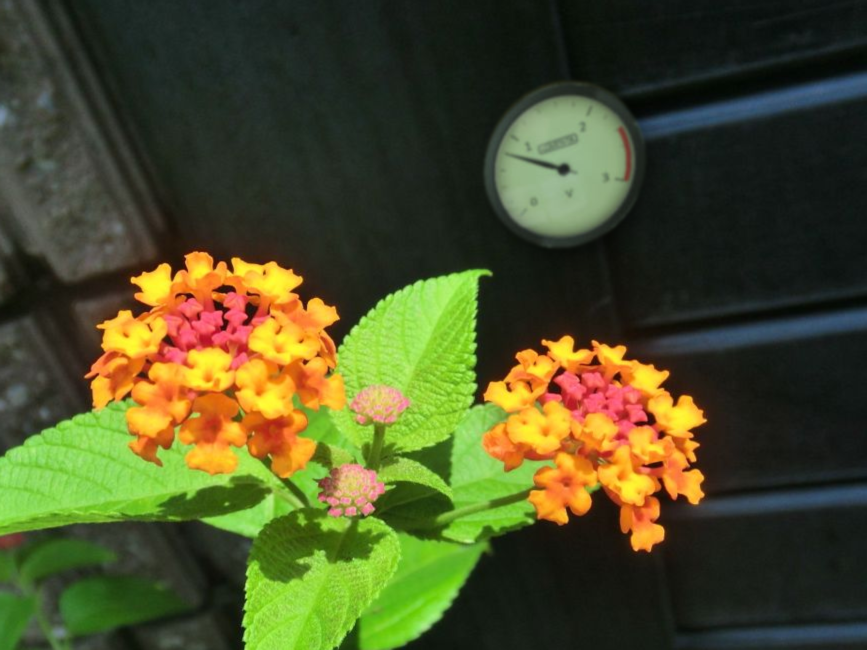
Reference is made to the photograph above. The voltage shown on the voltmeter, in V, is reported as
0.8 V
